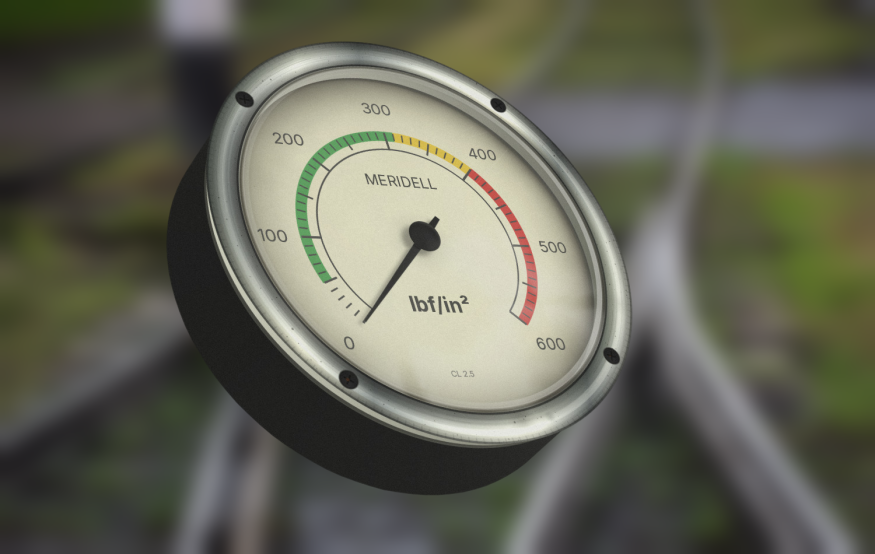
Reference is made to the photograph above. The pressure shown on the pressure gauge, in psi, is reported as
0 psi
